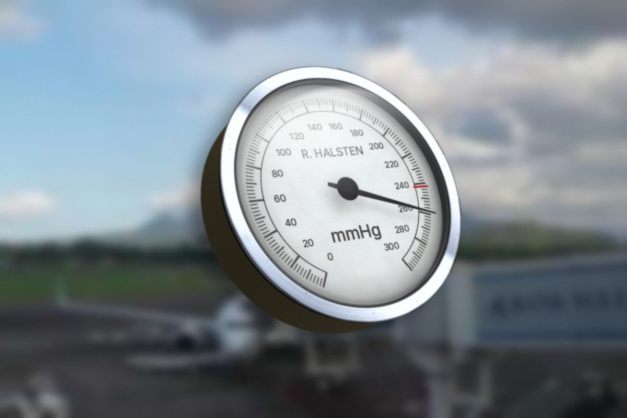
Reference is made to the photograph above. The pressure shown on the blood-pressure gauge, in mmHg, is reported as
260 mmHg
